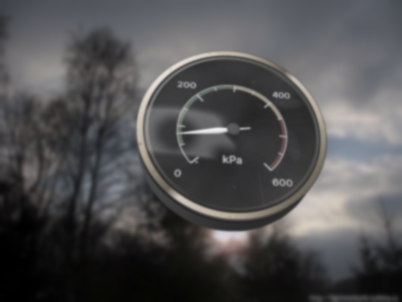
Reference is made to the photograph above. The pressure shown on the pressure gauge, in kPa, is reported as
75 kPa
